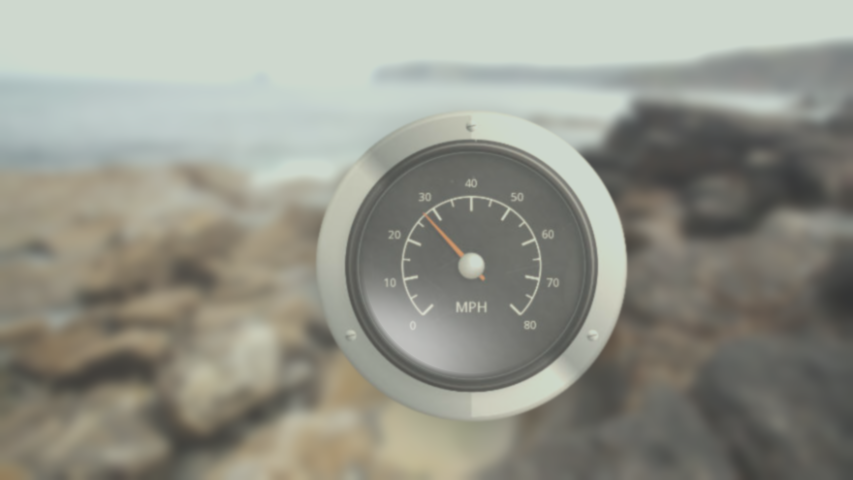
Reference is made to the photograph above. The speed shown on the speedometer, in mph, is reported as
27.5 mph
